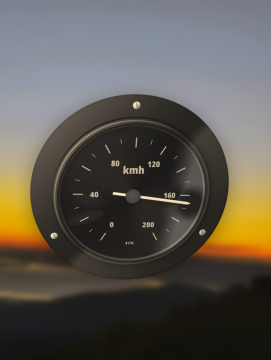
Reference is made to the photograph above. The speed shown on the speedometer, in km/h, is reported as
165 km/h
